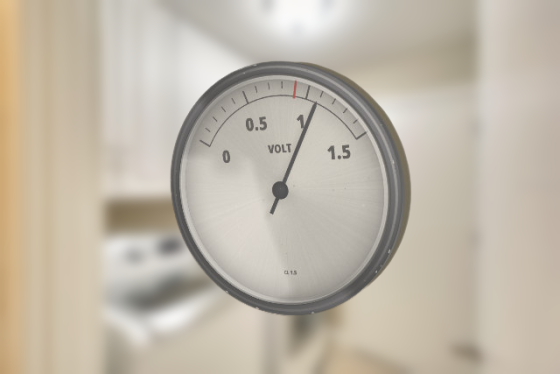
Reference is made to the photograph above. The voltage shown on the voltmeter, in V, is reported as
1.1 V
